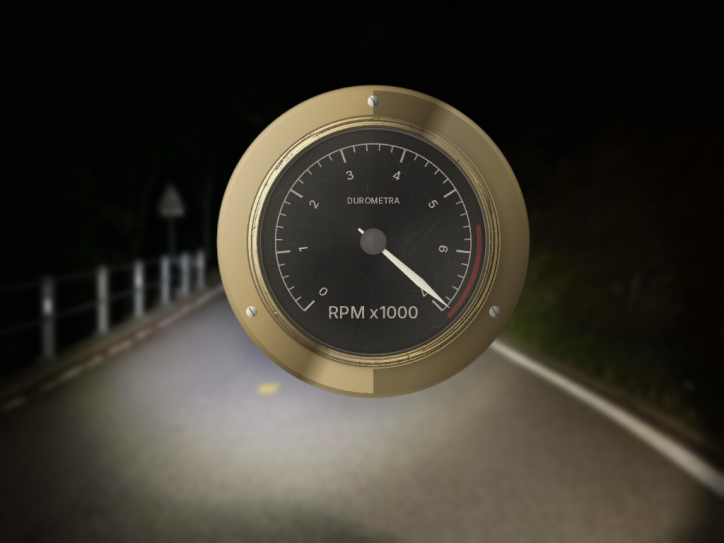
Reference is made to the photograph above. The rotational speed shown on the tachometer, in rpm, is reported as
6900 rpm
